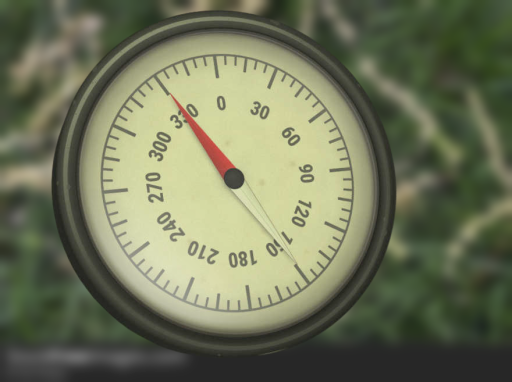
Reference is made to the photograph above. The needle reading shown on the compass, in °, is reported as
330 °
